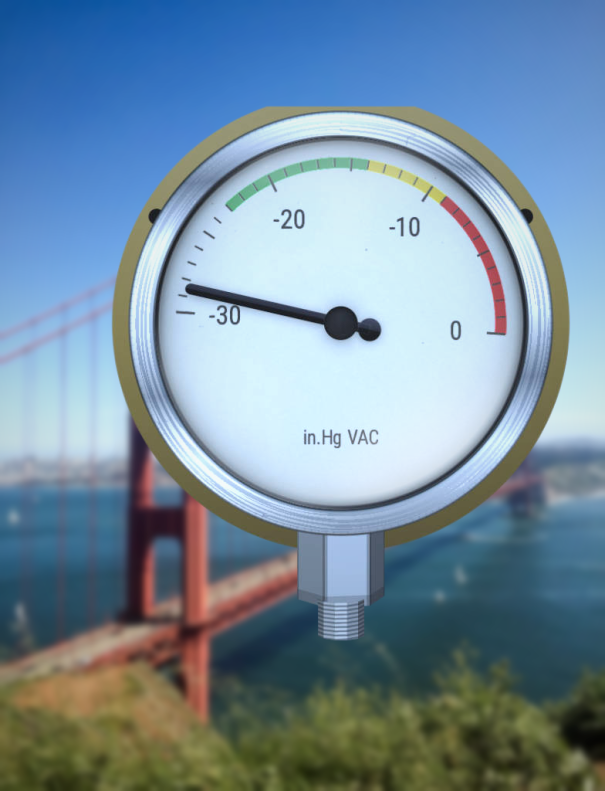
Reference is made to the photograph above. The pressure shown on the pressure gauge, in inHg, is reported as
-28.5 inHg
